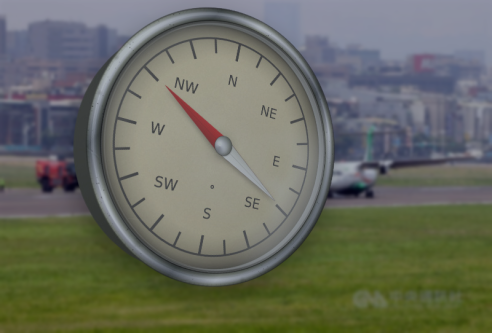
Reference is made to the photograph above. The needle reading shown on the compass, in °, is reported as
300 °
